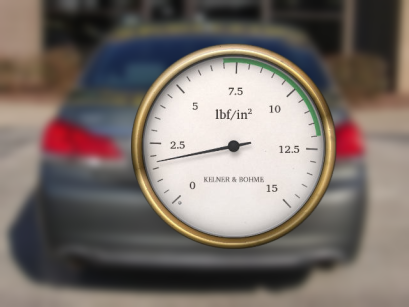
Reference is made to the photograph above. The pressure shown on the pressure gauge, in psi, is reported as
1.75 psi
